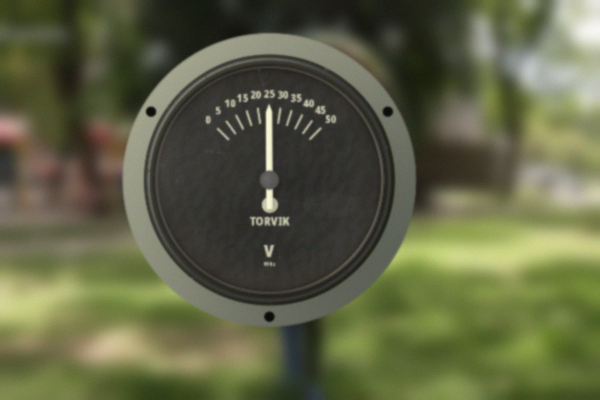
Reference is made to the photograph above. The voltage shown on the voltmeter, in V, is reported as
25 V
